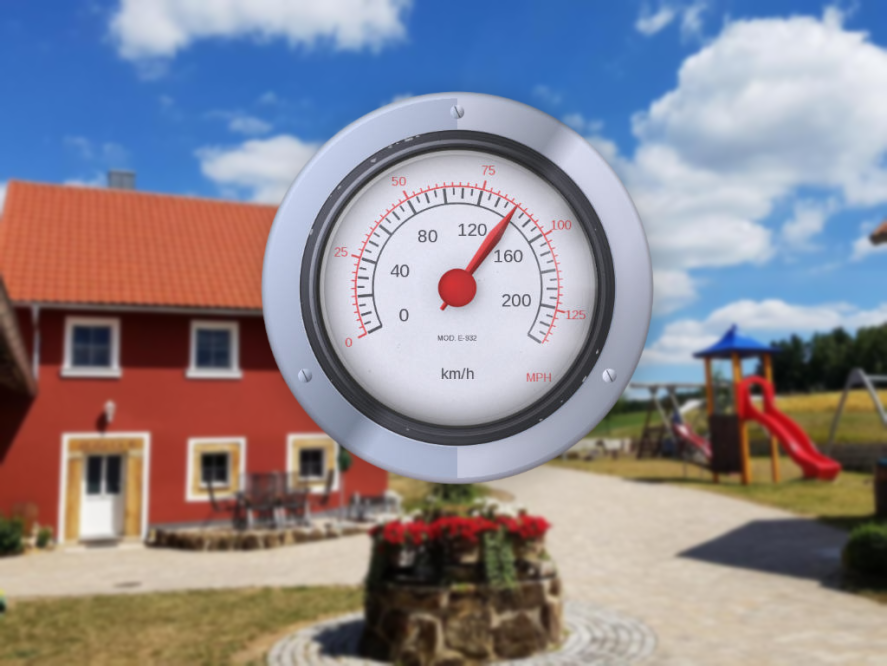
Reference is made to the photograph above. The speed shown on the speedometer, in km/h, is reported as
140 km/h
